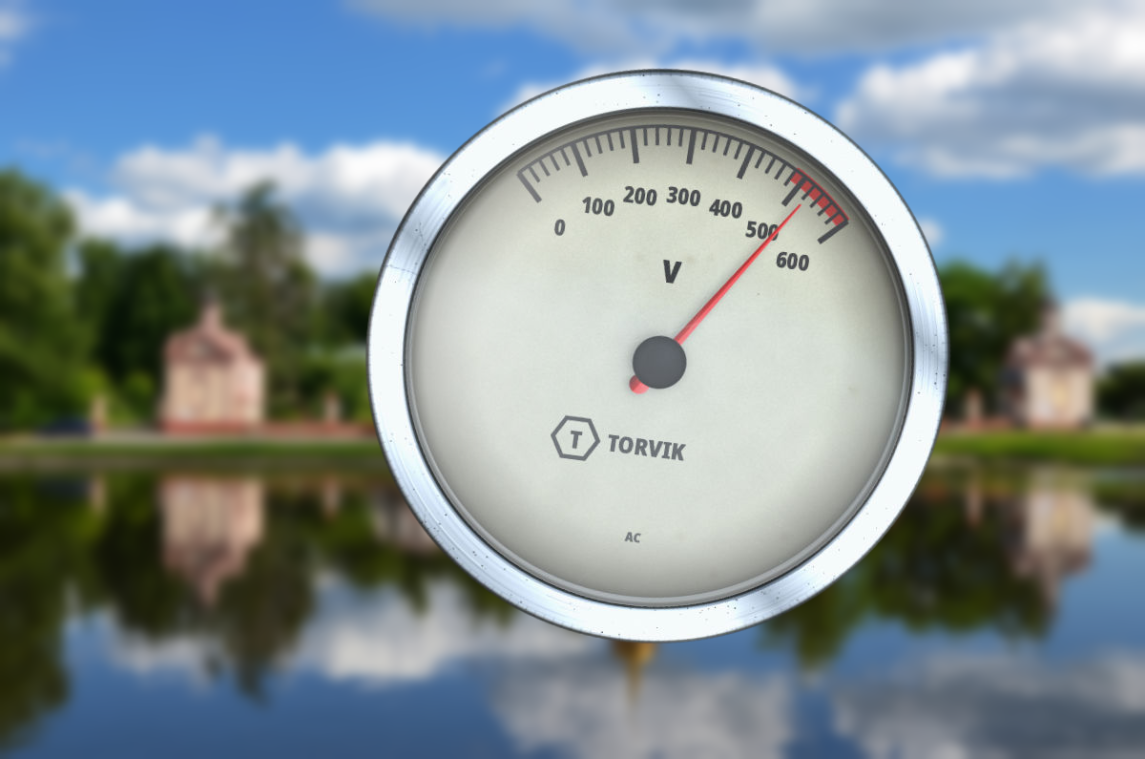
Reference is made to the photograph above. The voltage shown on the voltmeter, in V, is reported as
520 V
